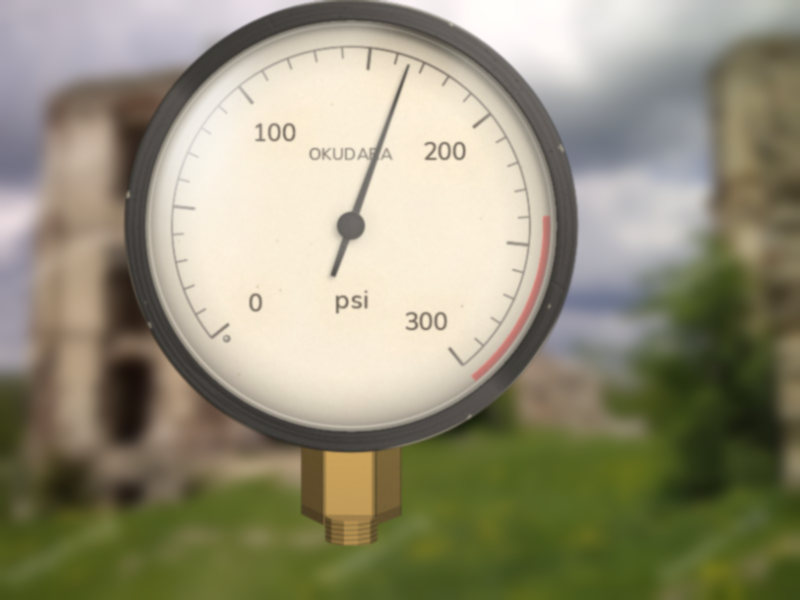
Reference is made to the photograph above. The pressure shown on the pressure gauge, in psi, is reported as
165 psi
